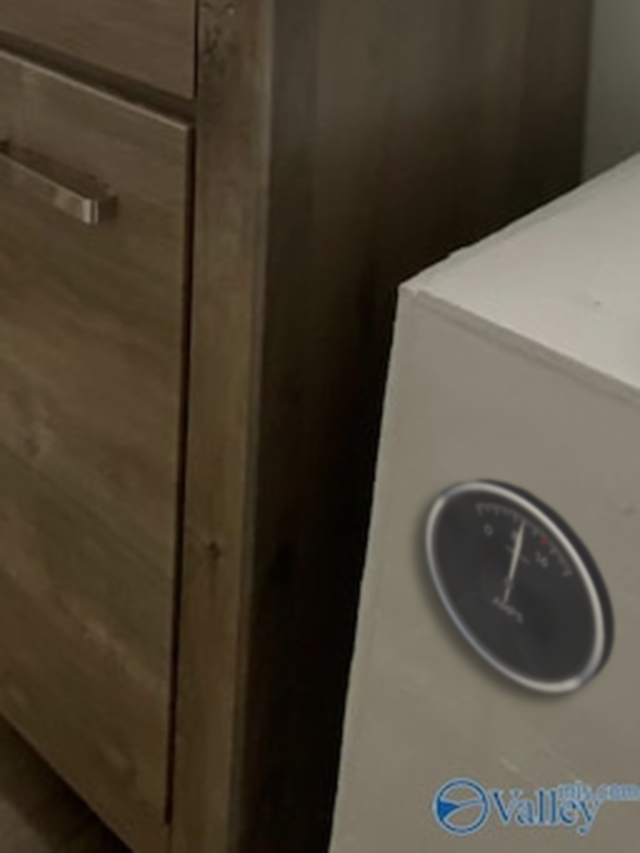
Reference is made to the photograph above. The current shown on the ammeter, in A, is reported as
10 A
